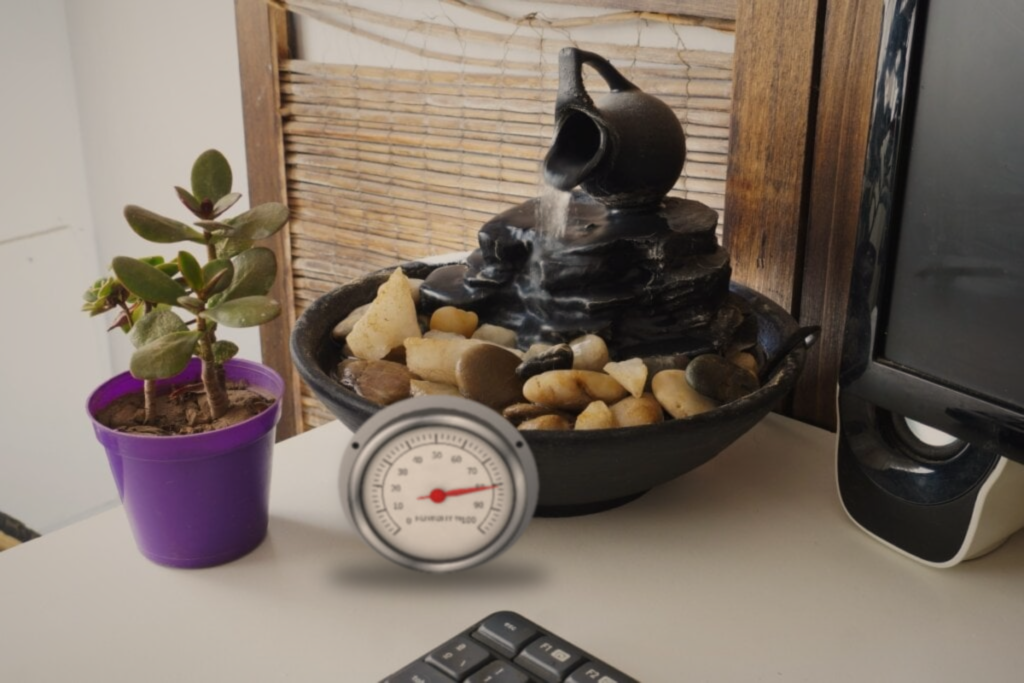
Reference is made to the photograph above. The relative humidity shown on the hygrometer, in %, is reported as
80 %
